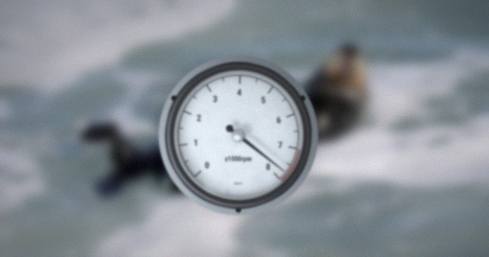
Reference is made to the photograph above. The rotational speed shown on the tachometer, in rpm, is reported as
7750 rpm
